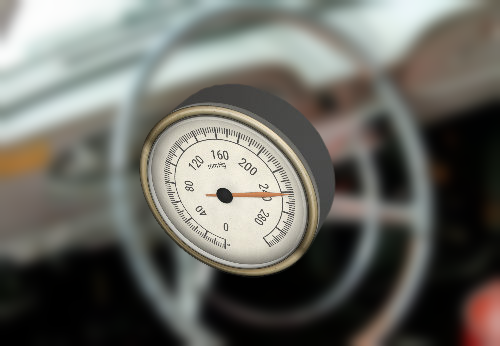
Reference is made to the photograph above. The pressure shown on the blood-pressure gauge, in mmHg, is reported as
240 mmHg
